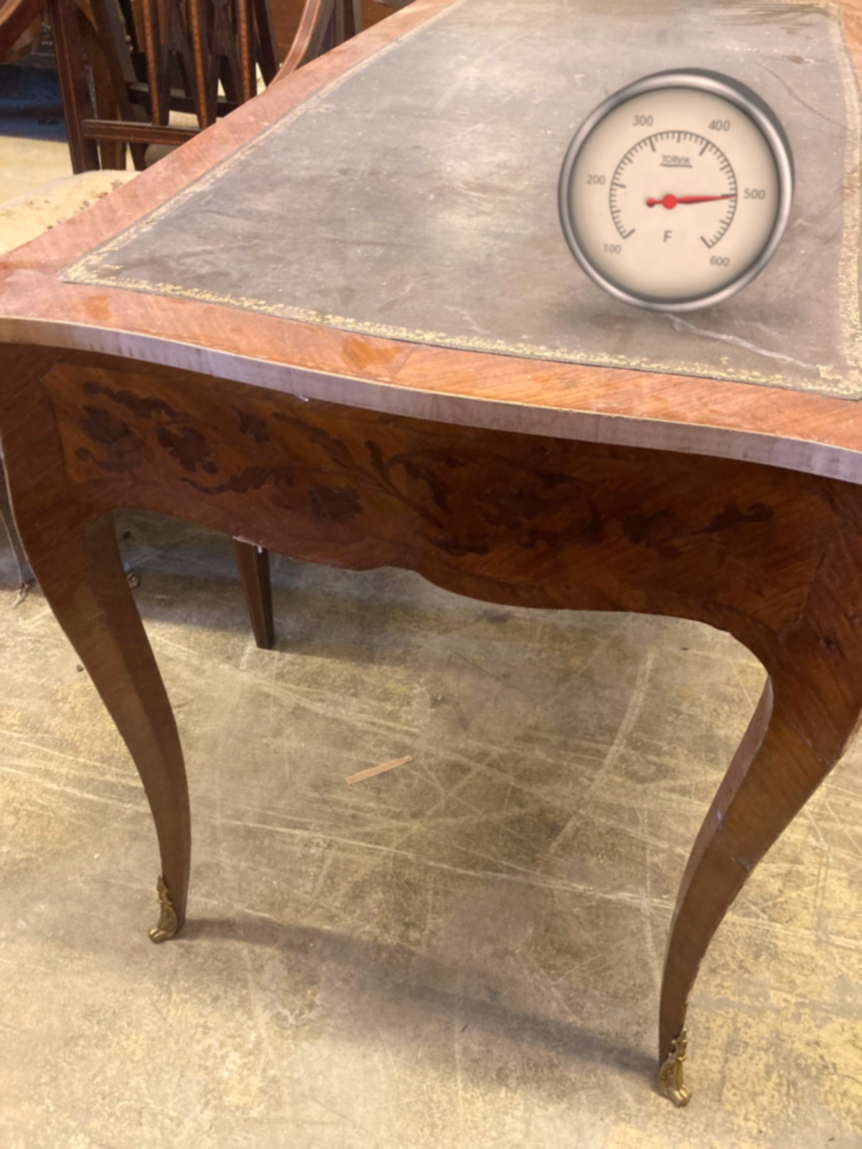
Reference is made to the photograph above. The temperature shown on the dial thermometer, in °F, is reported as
500 °F
